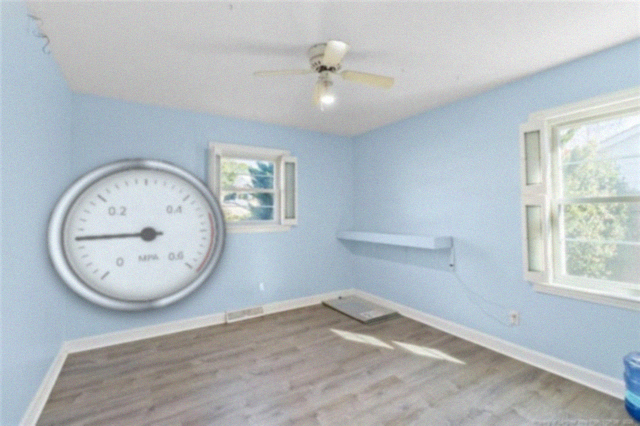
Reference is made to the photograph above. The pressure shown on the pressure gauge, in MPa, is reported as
0.1 MPa
